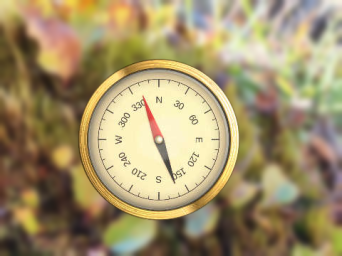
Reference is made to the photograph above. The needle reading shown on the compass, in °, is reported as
340 °
